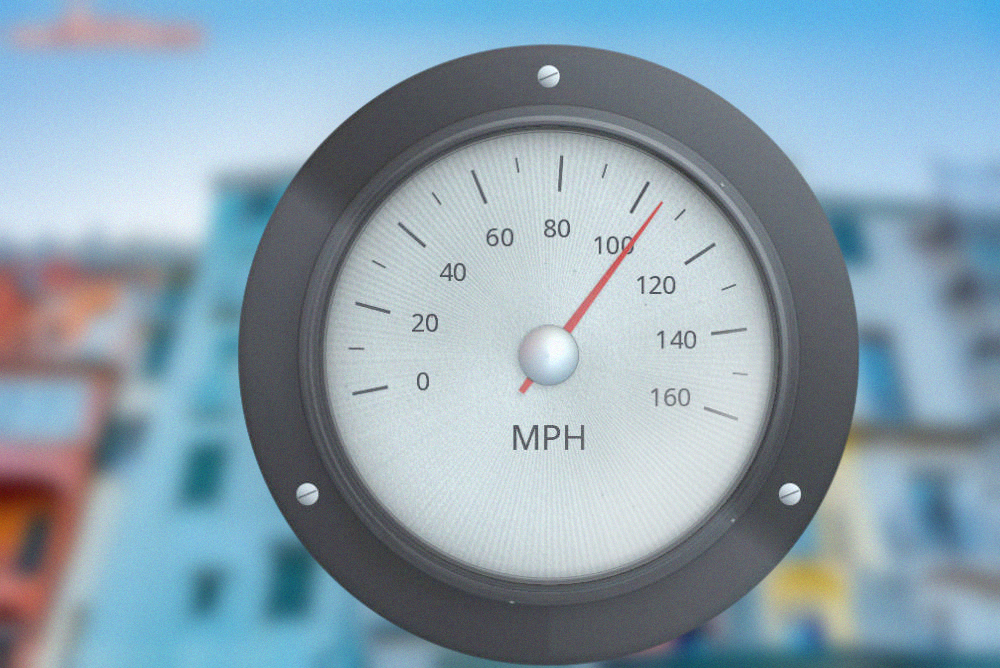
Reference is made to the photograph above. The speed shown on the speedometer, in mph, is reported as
105 mph
